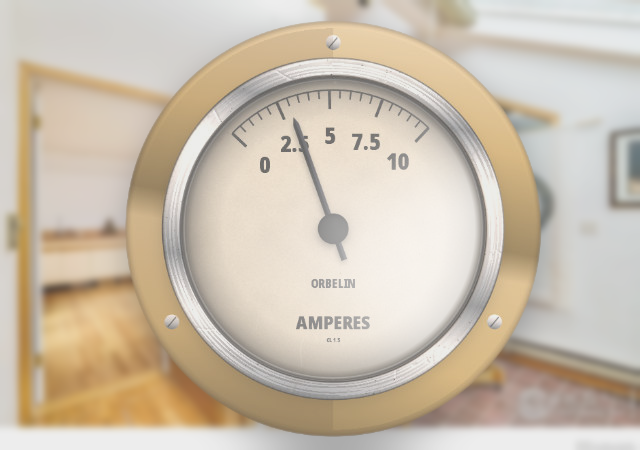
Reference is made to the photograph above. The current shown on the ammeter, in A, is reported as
3 A
